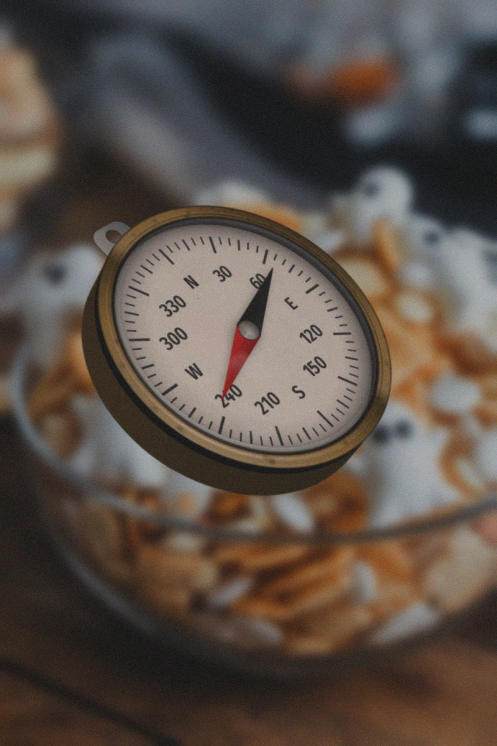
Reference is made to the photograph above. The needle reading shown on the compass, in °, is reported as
245 °
